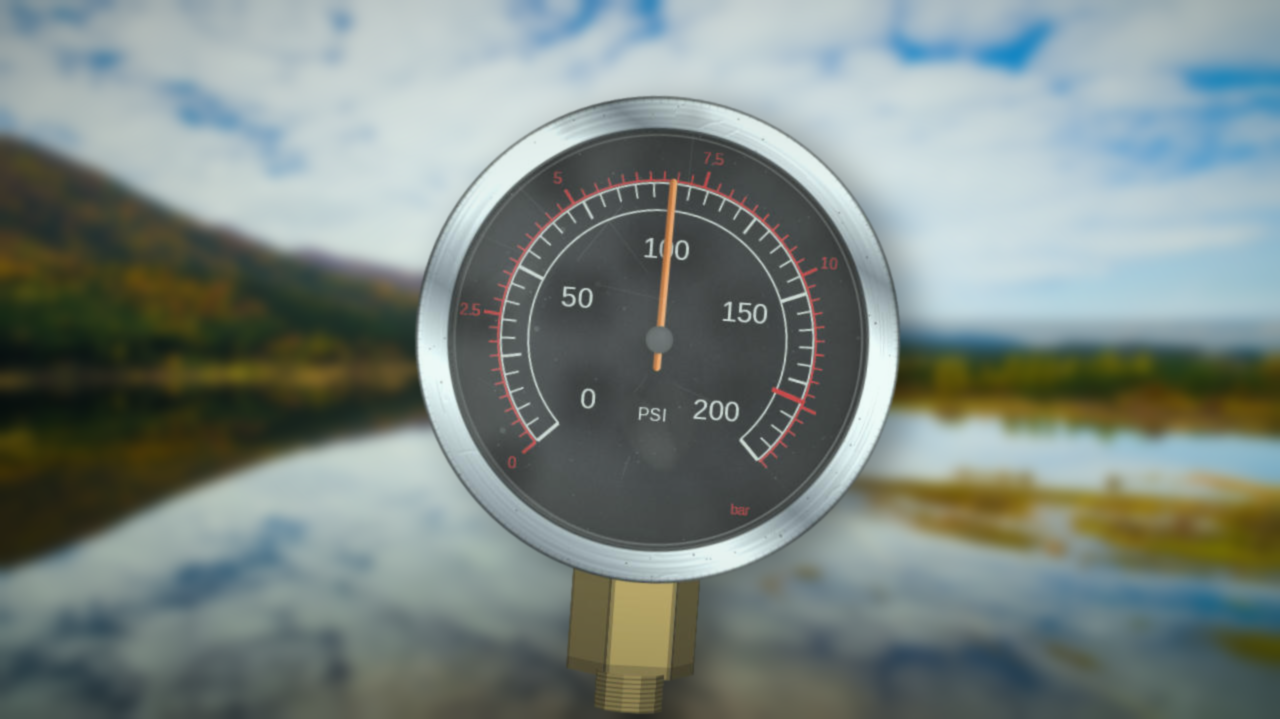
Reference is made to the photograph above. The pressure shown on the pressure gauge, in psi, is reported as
100 psi
